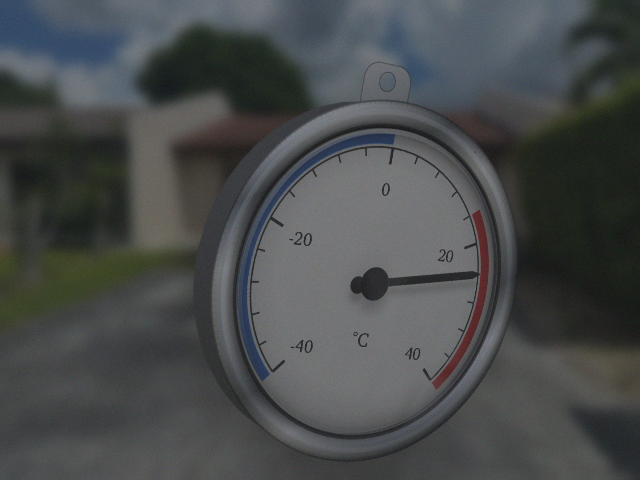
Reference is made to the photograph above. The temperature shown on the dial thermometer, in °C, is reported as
24 °C
